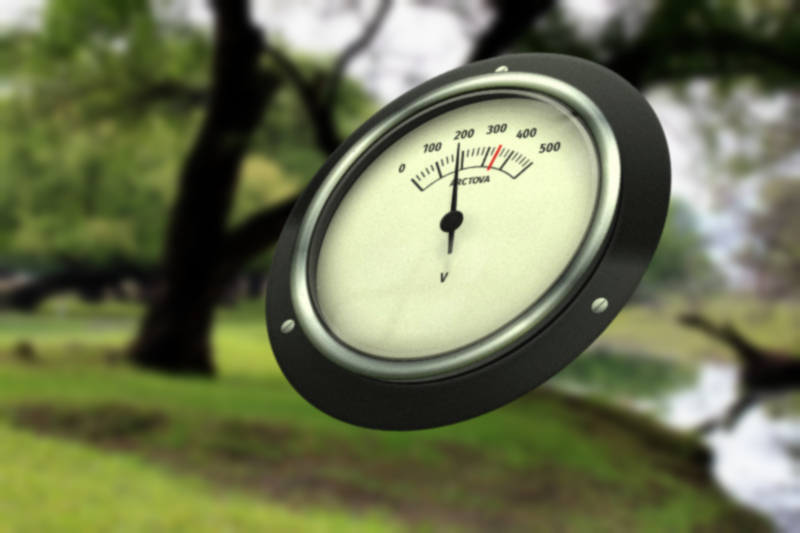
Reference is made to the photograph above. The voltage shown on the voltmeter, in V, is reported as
200 V
